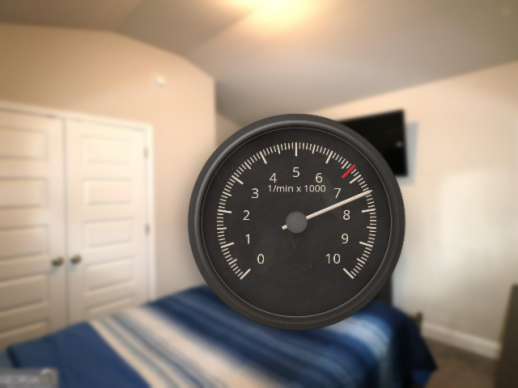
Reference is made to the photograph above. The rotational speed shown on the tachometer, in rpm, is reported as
7500 rpm
